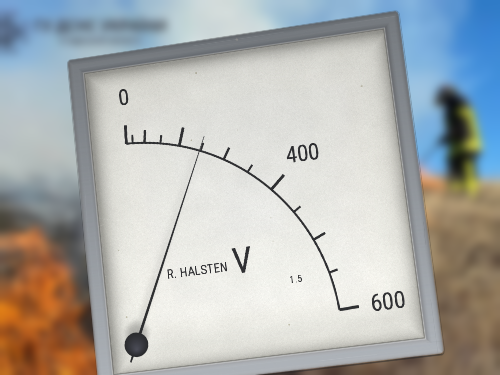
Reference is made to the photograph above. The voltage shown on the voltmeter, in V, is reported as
250 V
